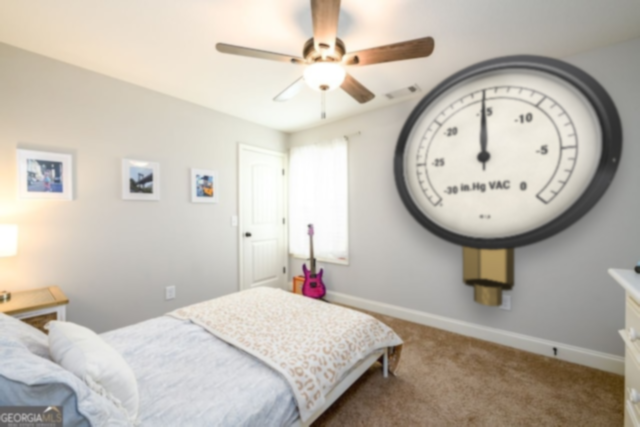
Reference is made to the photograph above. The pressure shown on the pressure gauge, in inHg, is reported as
-15 inHg
